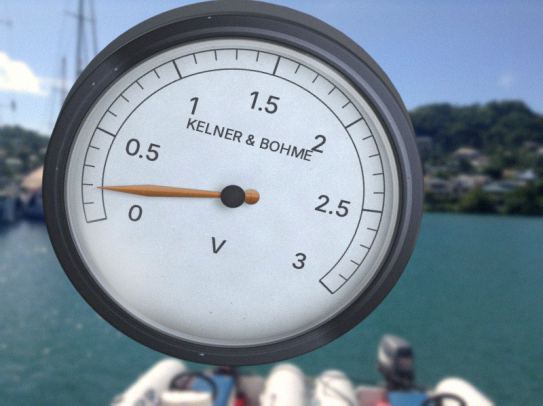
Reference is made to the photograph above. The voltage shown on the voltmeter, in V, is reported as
0.2 V
